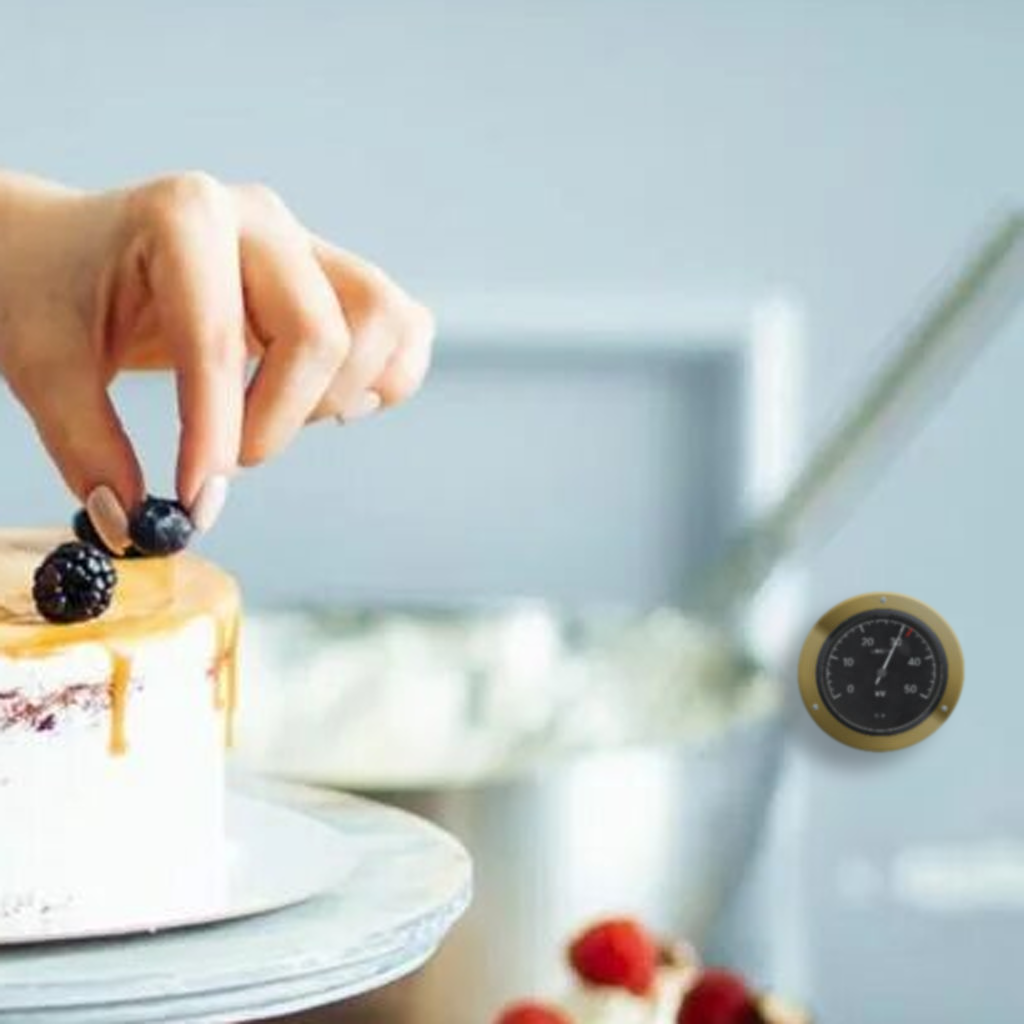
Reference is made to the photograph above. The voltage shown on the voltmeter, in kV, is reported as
30 kV
